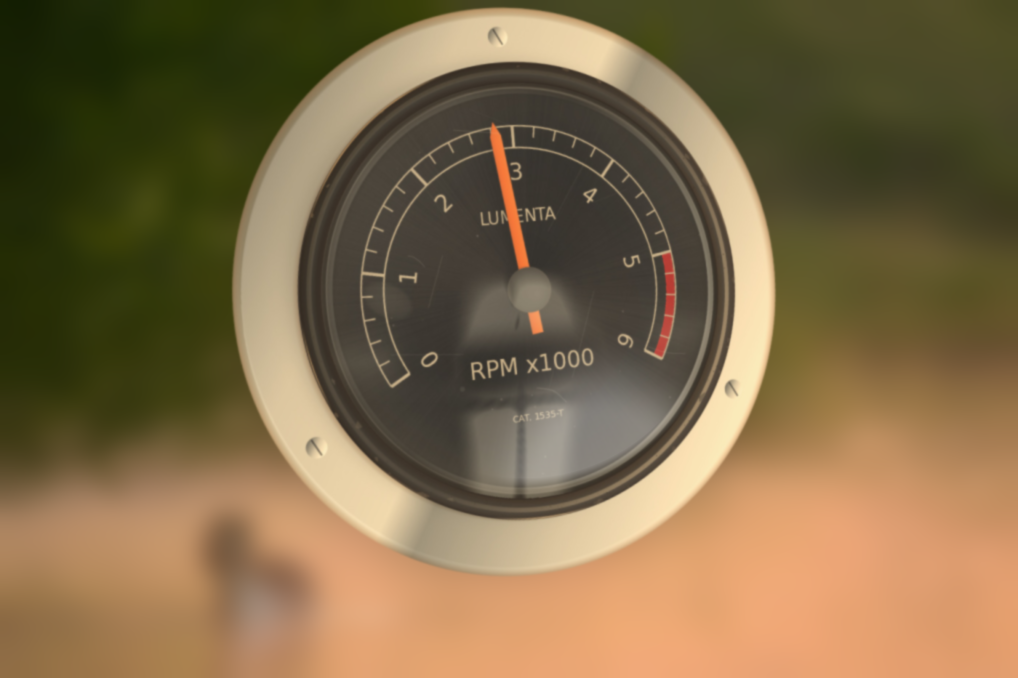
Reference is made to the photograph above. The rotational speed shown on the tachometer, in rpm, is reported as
2800 rpm
